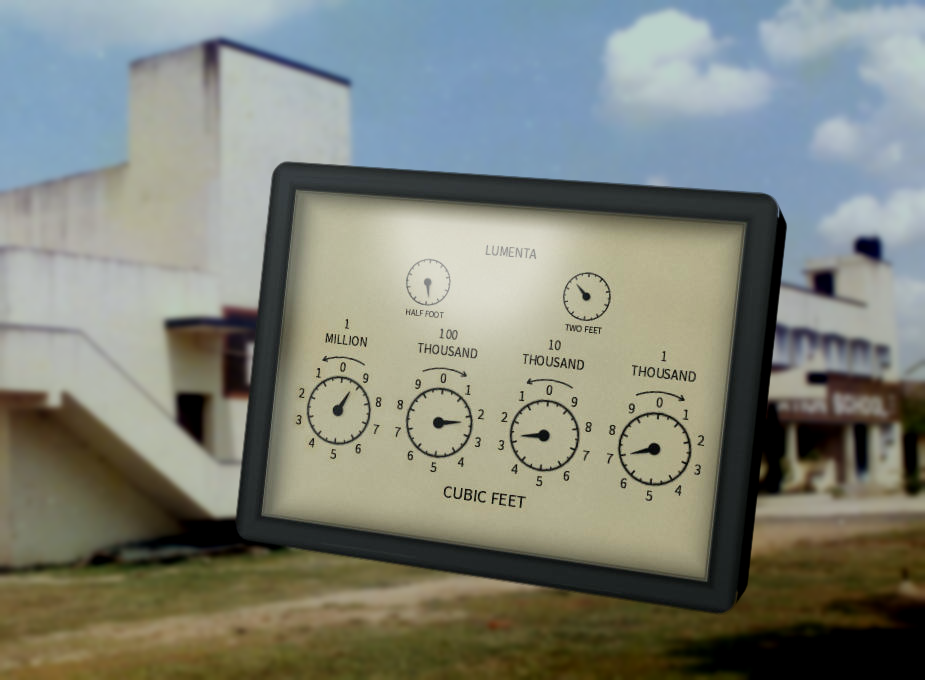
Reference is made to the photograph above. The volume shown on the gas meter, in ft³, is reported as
922700 ft³
